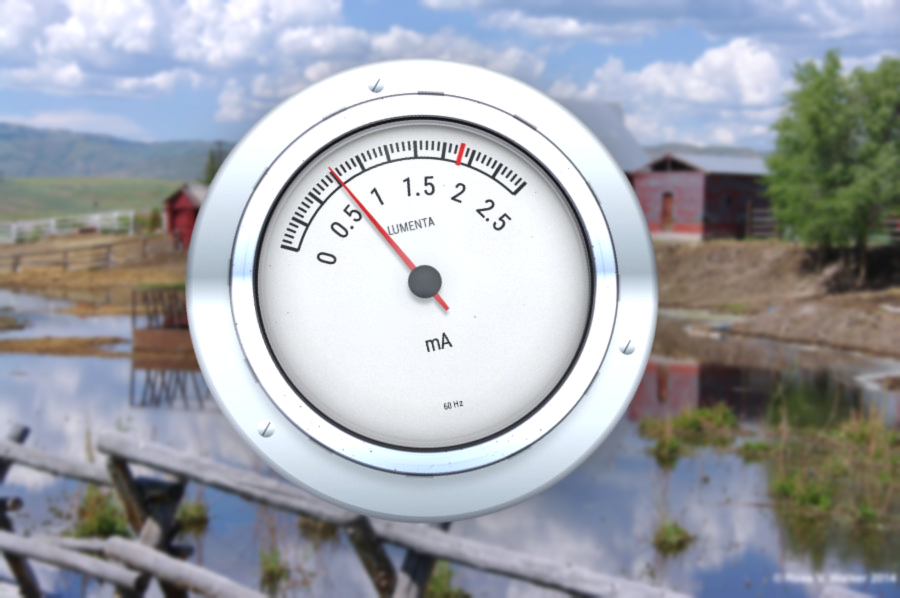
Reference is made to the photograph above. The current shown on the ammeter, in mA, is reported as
0.75 mA
